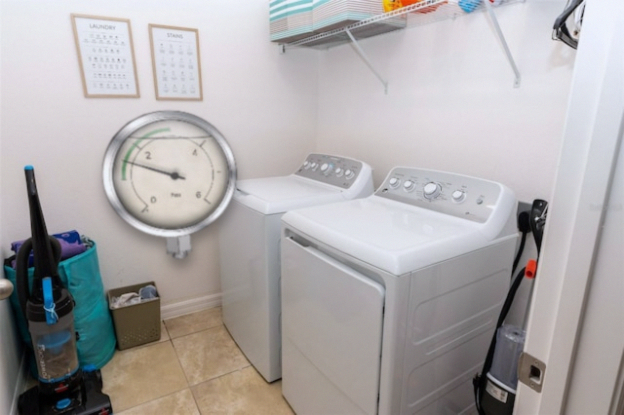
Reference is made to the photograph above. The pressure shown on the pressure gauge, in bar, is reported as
1.5 bar
